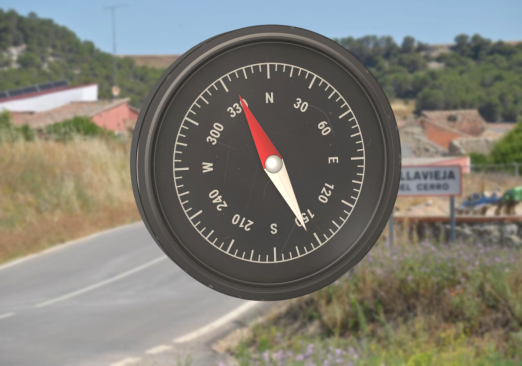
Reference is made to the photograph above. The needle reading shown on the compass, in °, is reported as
335 °
